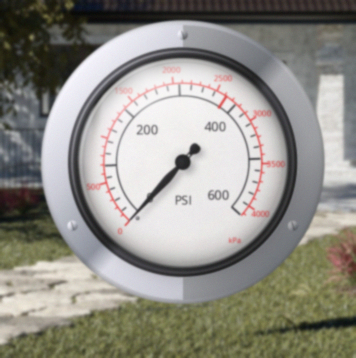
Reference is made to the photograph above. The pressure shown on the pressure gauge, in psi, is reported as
0 psi
